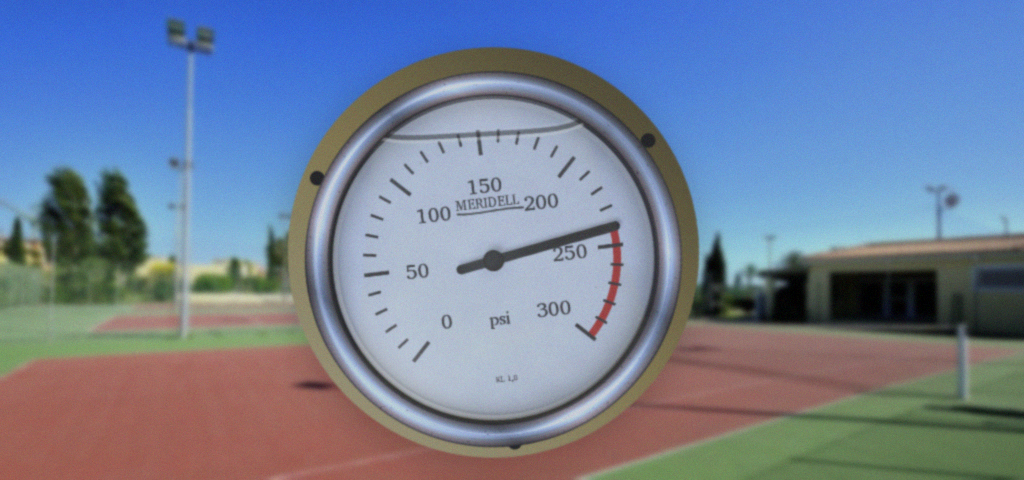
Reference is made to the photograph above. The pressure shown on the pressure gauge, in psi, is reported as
240 psi
